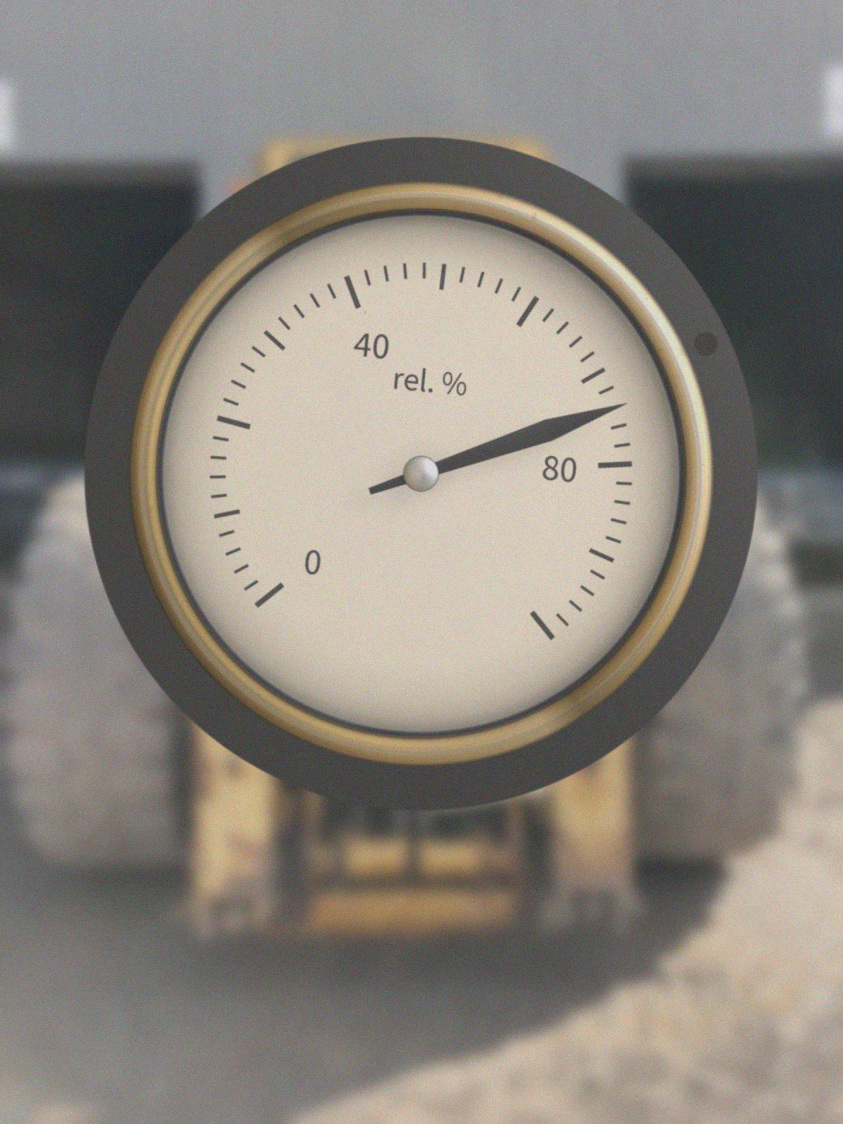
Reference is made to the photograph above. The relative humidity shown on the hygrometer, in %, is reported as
74 %
